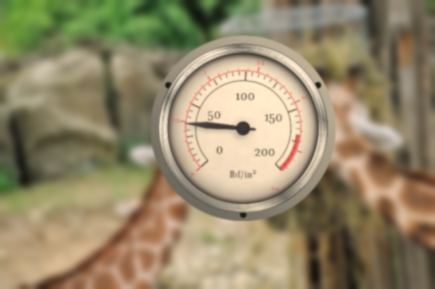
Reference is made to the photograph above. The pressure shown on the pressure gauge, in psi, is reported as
35 psi
